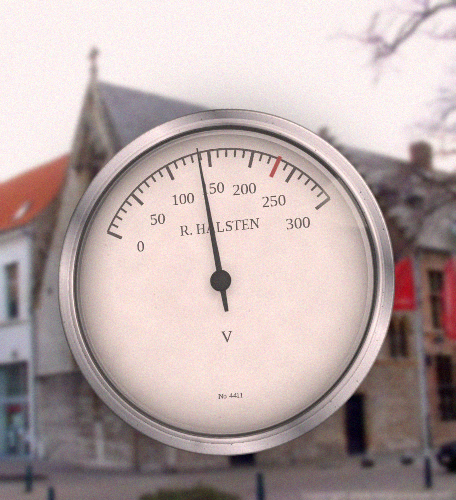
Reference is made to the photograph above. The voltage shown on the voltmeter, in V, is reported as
140 V
